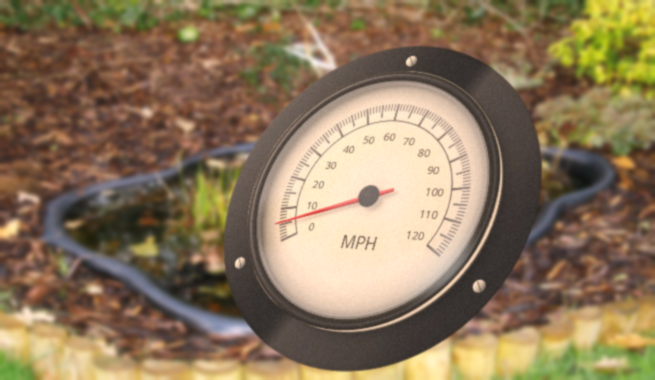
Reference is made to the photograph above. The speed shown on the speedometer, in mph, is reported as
5 mph
